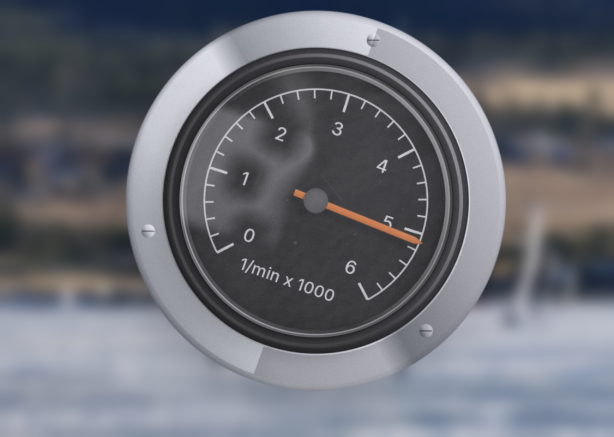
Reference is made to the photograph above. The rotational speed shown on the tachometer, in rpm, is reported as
5100 rpm
